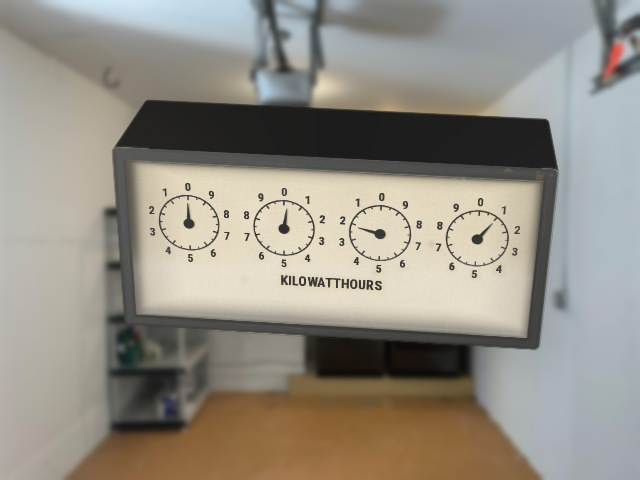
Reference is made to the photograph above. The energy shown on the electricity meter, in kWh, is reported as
21 kWh
